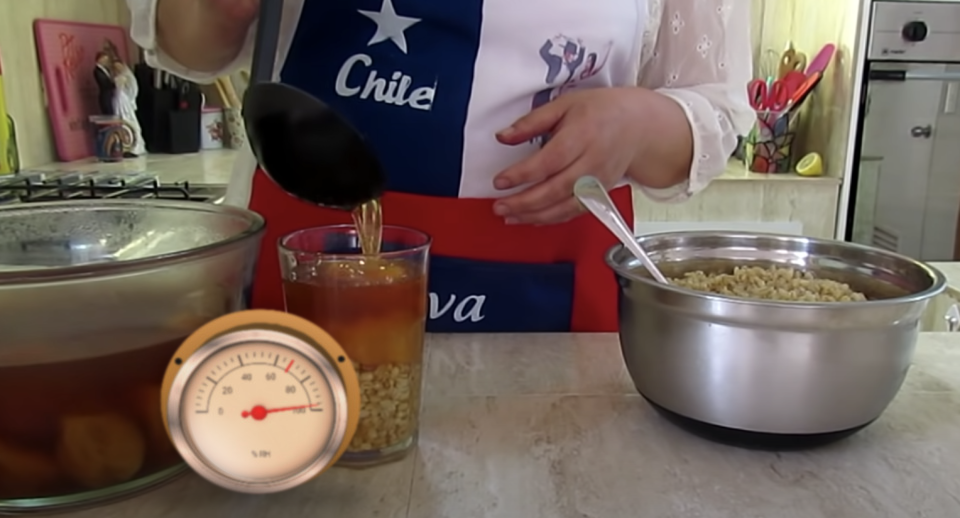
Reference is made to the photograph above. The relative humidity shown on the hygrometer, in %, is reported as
96 %
